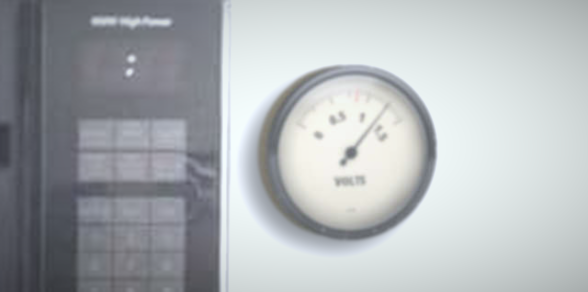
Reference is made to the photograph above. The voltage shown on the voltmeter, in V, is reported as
1.25 V
